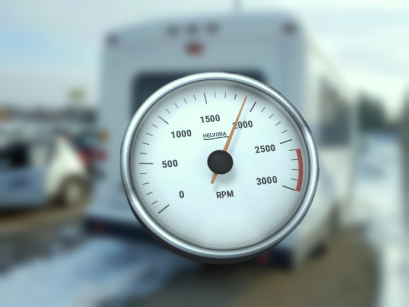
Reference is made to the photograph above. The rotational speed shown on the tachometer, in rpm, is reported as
1900 rpm
